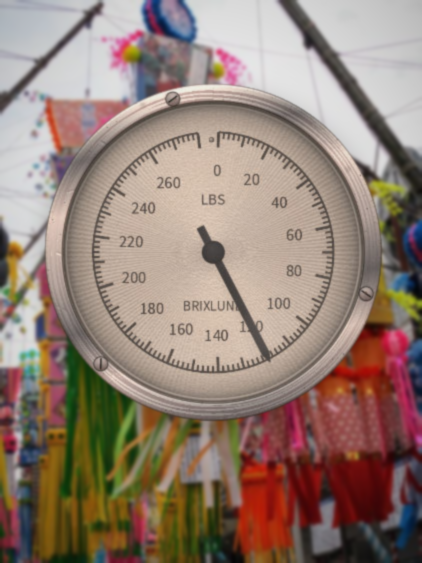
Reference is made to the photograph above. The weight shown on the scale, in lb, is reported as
120 lb
